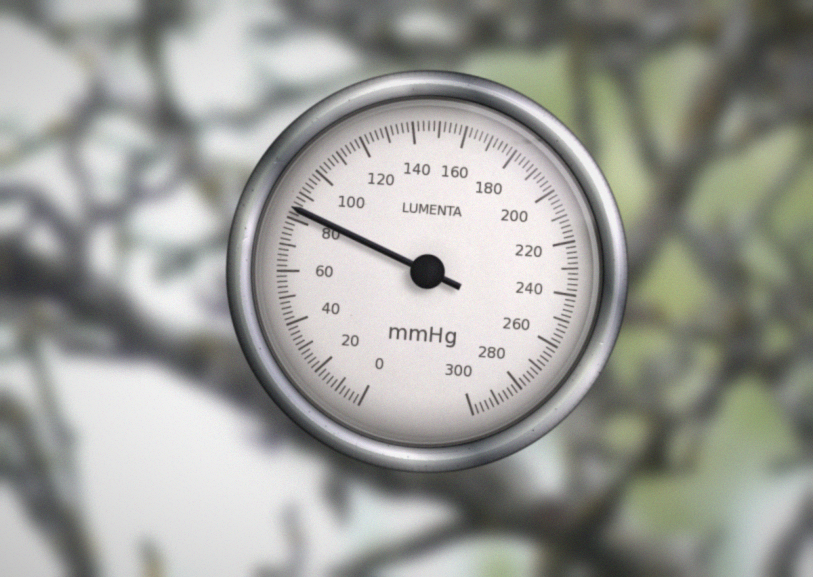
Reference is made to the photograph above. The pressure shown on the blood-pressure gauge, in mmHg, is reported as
84 mmHg
